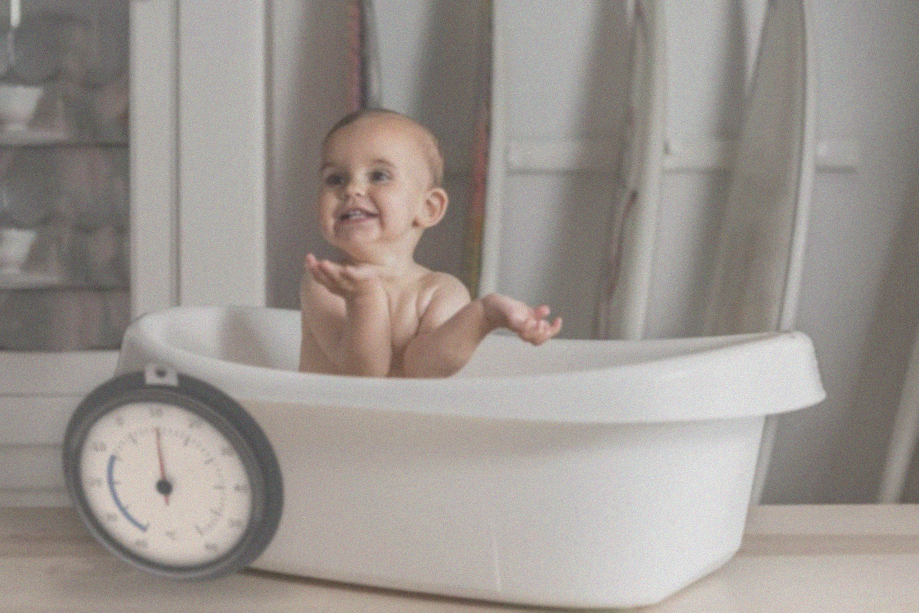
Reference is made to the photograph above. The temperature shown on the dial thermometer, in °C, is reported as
10 °C
